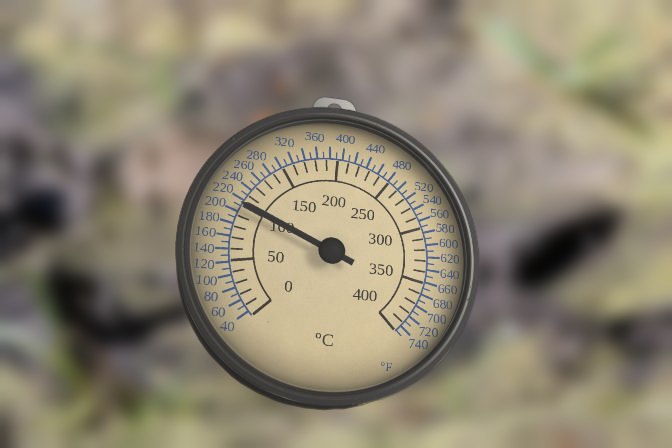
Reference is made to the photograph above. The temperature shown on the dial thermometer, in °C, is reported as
100 °C
